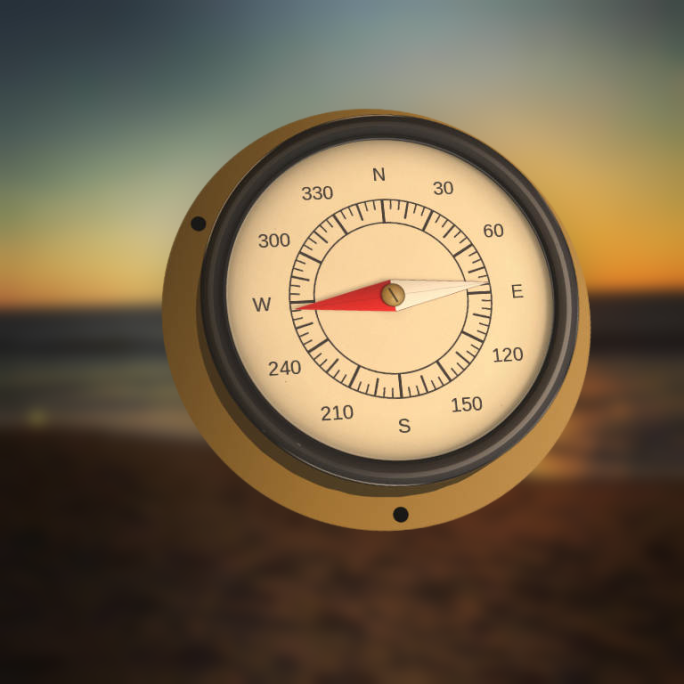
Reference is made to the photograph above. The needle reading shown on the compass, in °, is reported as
265 °
